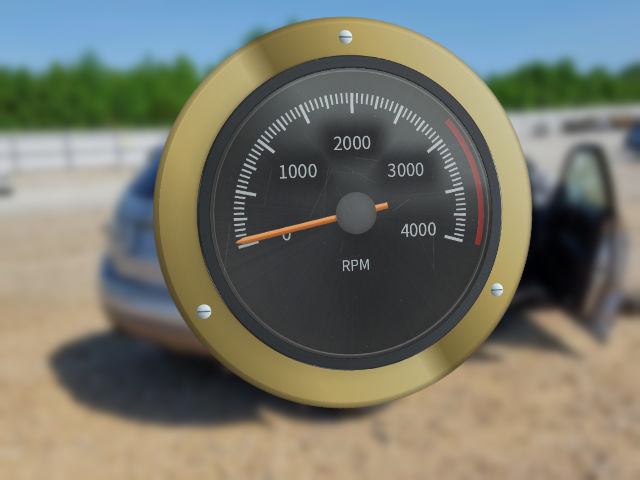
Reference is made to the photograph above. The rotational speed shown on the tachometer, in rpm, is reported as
50 rpm
